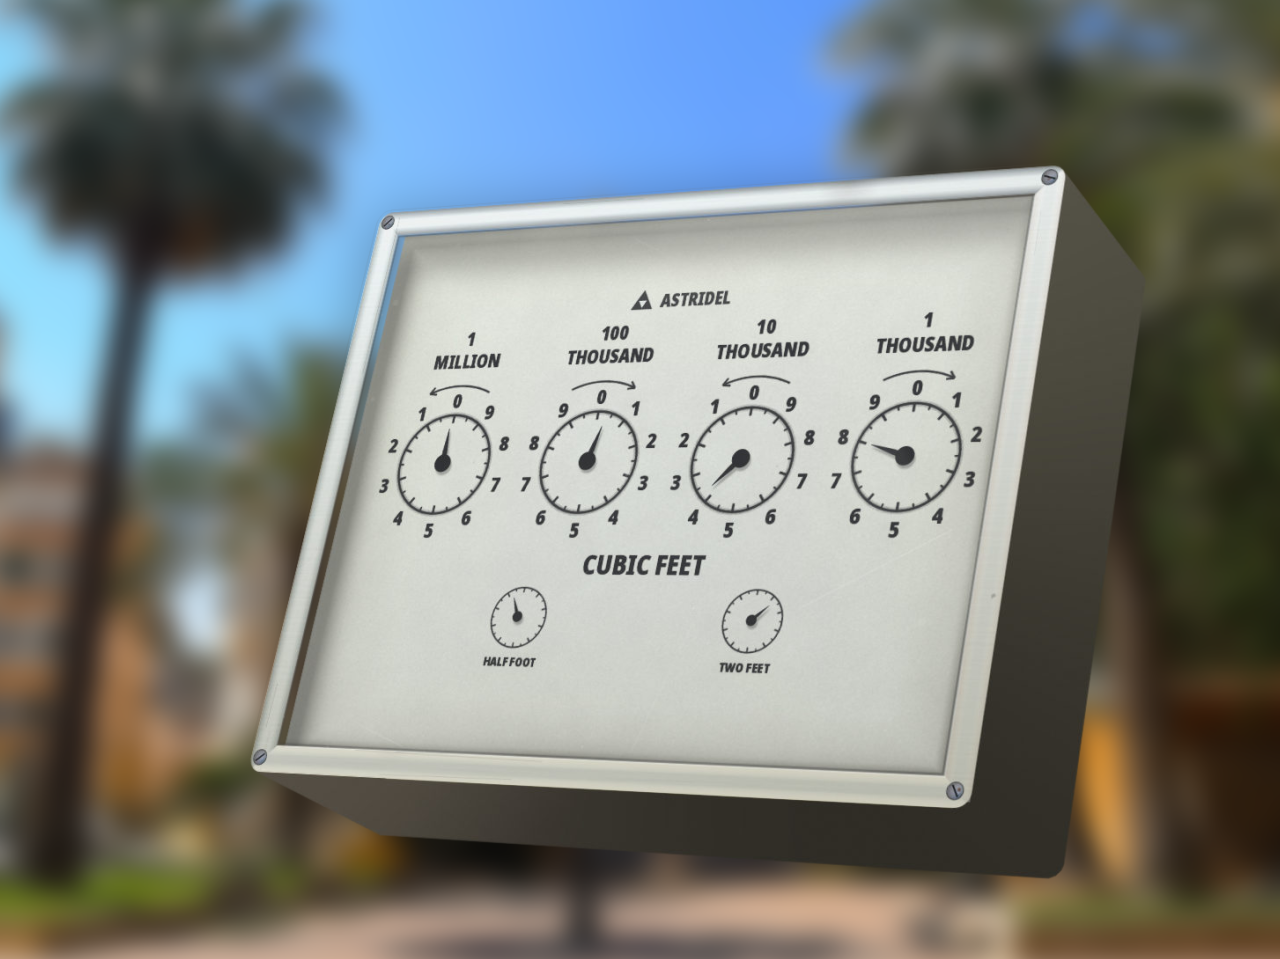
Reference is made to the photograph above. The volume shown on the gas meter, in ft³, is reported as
3800 ft³
